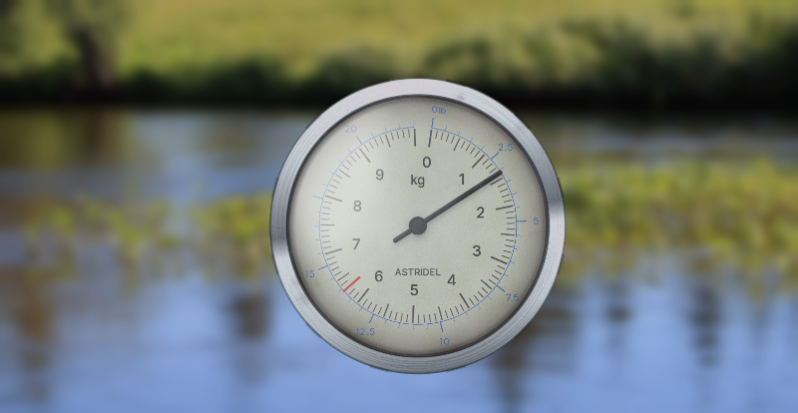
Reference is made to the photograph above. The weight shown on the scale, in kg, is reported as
1.4 kg
